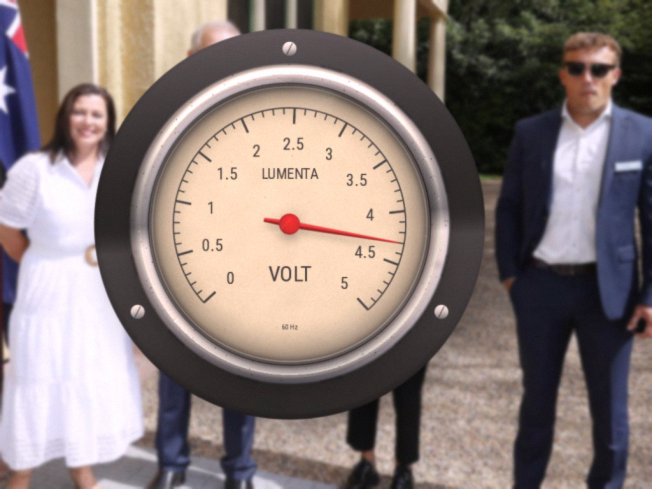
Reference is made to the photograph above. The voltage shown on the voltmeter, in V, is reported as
4.3 V
